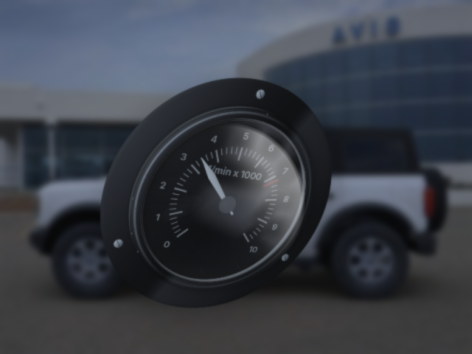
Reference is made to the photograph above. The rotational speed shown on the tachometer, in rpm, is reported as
3400 rpm
